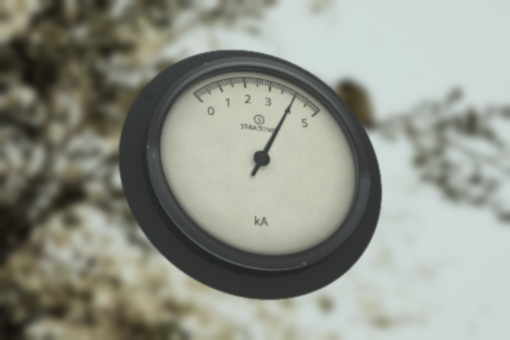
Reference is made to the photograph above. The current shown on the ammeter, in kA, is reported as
4 kA
